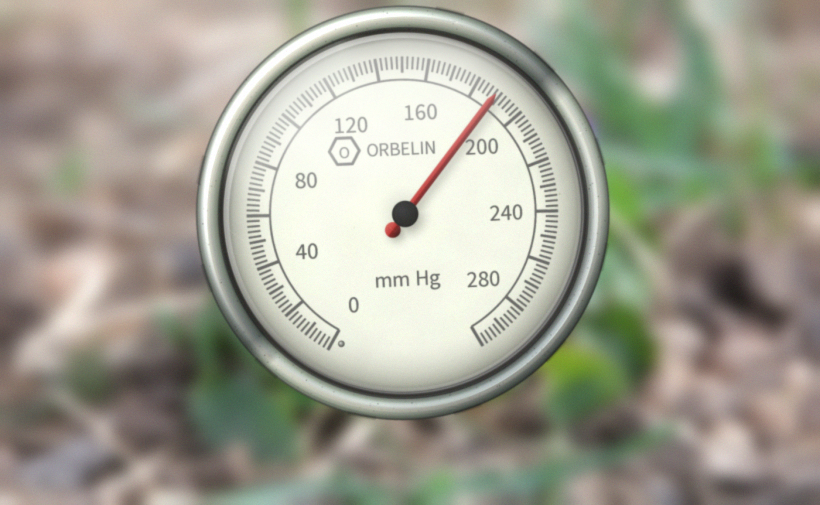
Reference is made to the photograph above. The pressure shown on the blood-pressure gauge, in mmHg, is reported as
188 mmHg
